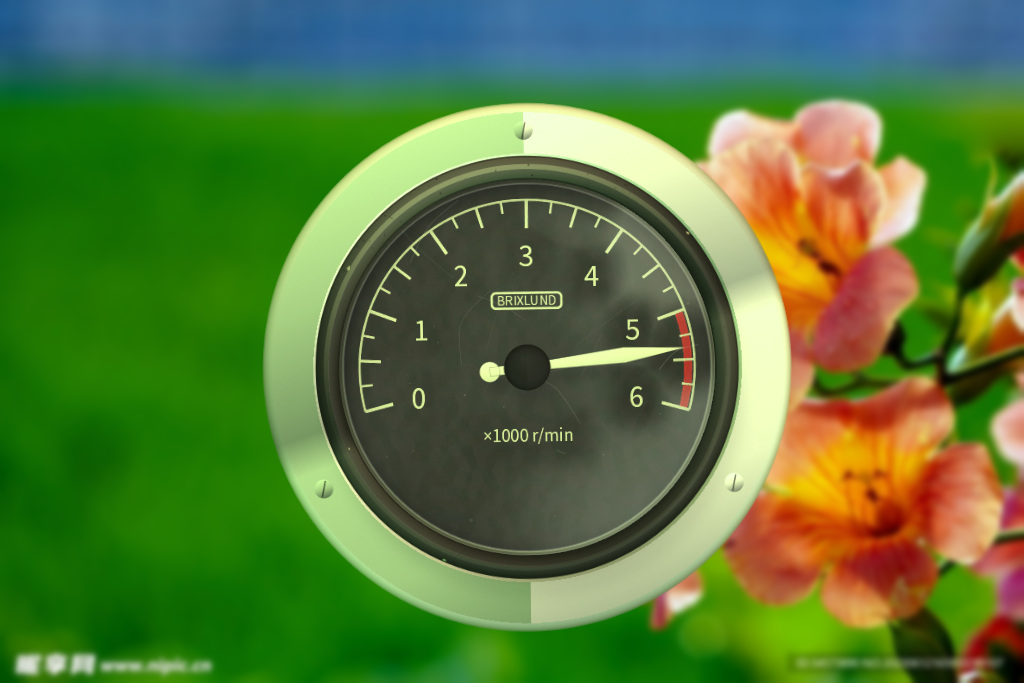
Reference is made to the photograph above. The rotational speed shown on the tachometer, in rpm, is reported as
5375 rpm
